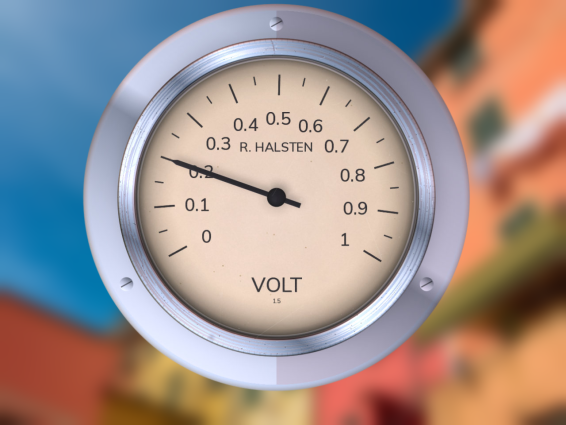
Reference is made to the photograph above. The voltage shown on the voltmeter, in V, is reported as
0.2 V
